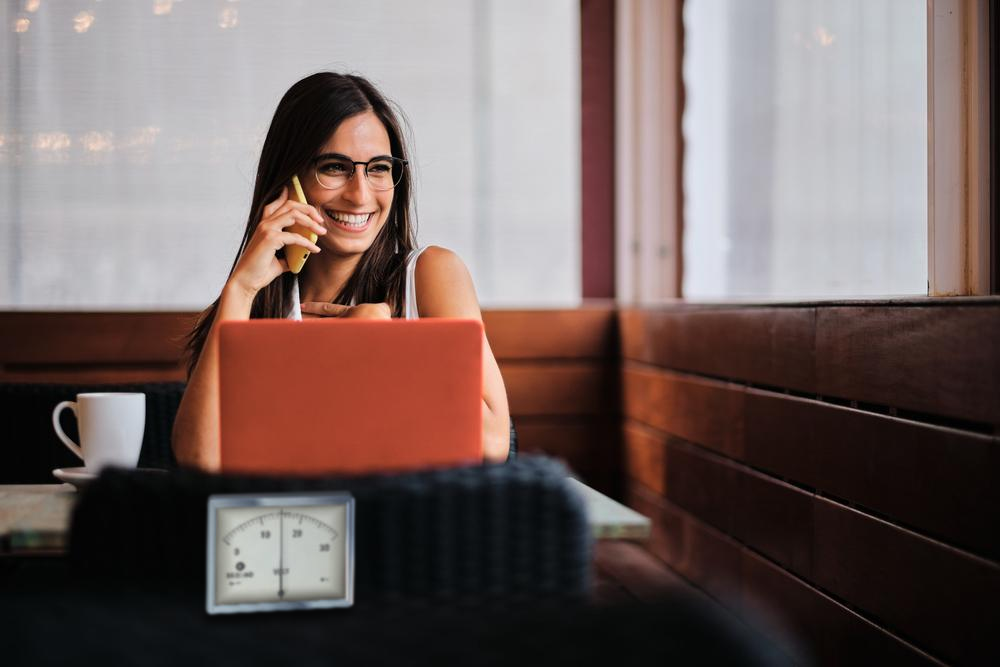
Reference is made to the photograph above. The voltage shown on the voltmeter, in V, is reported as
15 V
